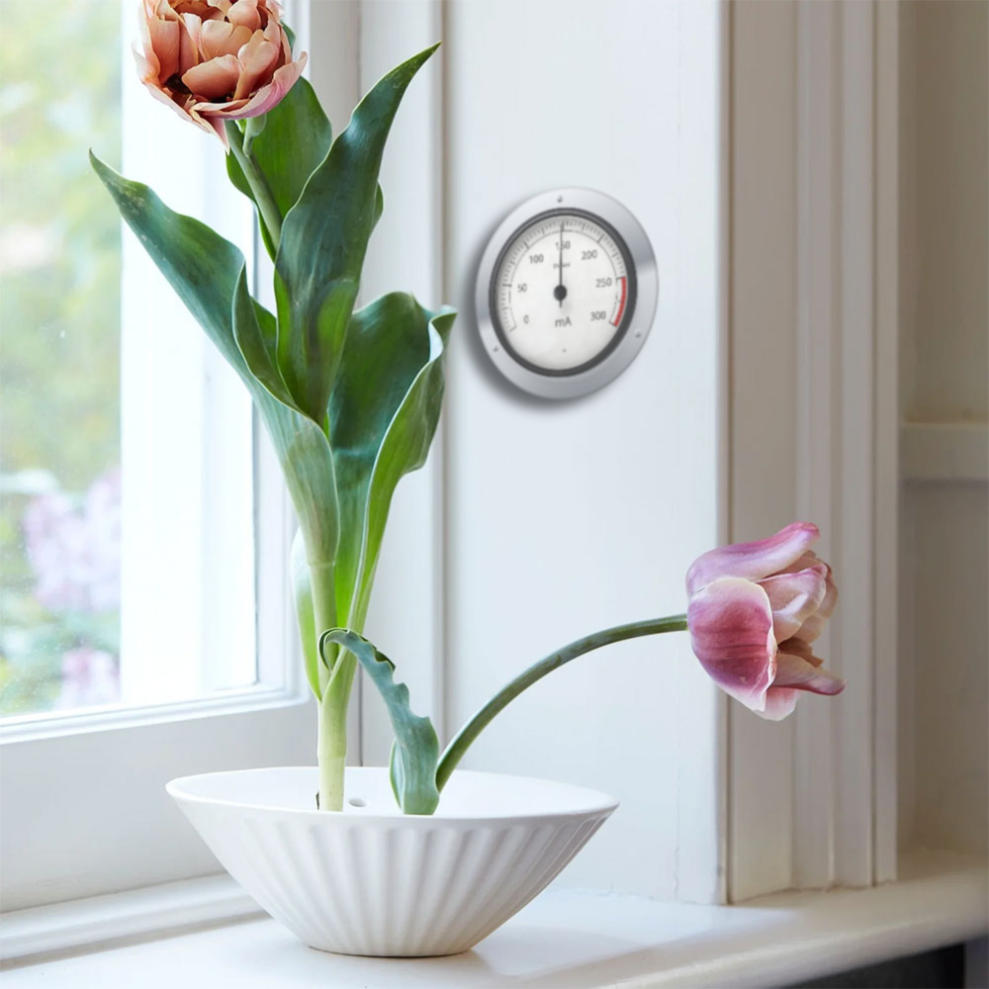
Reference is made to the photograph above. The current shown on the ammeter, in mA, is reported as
150 mA
